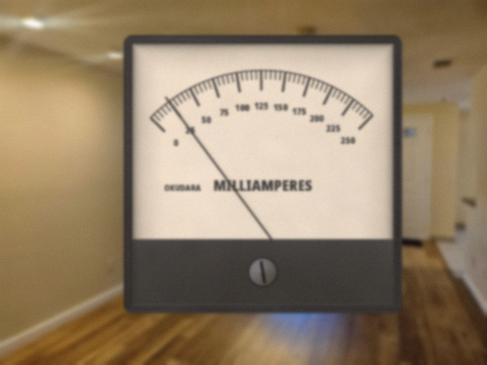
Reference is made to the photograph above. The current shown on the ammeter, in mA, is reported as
25 mA
